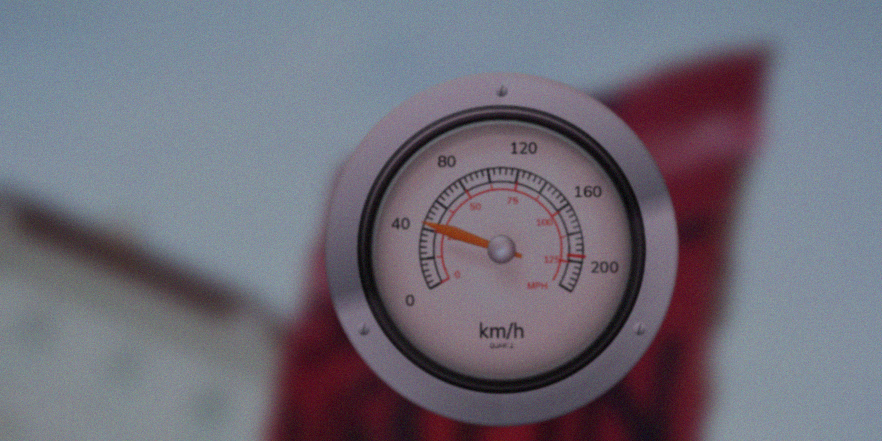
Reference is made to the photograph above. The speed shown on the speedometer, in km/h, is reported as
44 km/h
